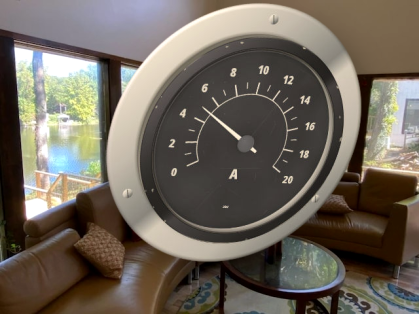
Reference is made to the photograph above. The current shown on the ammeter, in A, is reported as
5 A
